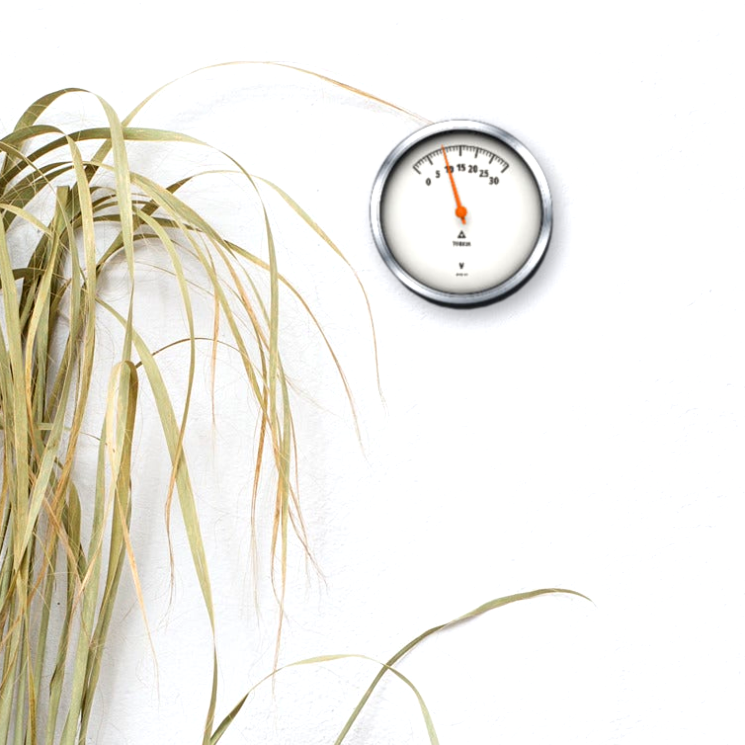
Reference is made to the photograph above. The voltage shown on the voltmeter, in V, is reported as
10 V
